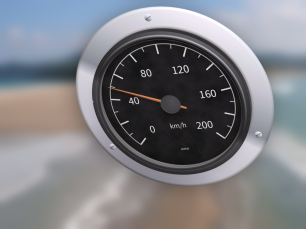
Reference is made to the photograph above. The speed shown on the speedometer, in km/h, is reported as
50 km/h
